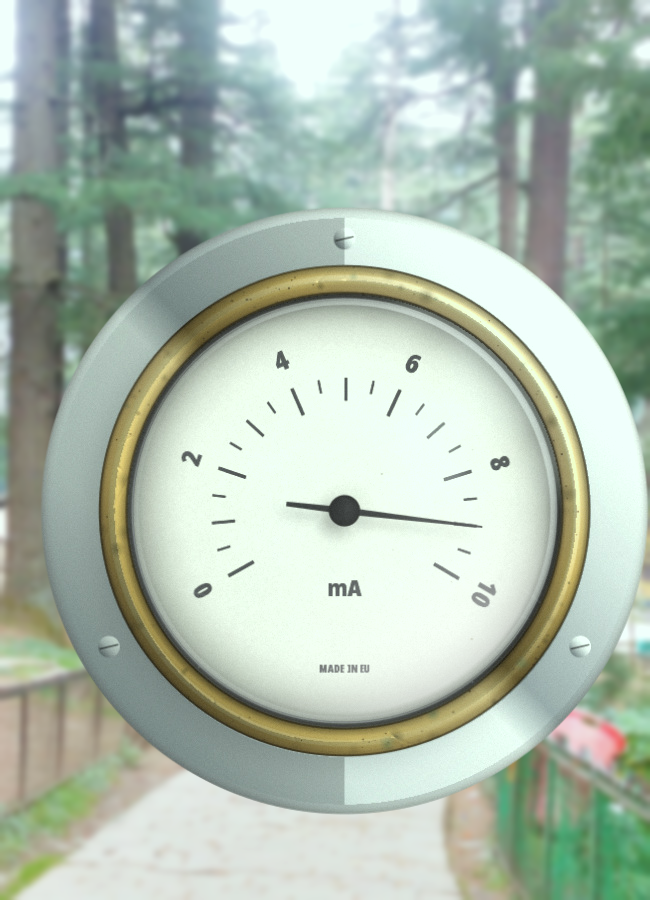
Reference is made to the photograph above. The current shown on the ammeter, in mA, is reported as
9 mA
